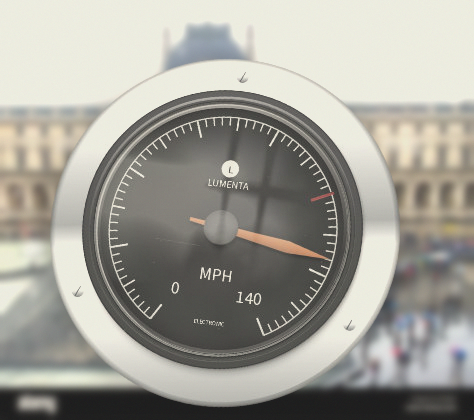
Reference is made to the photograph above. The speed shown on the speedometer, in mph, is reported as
116 mph
